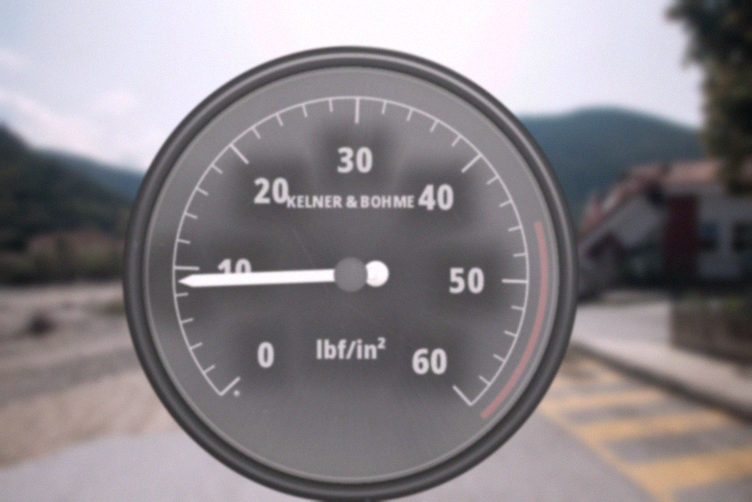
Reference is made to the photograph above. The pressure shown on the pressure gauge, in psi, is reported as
9 psi
